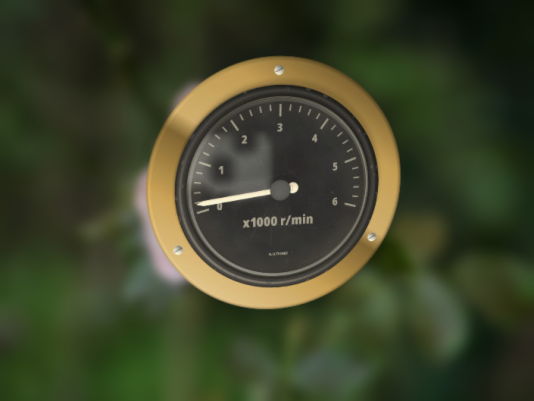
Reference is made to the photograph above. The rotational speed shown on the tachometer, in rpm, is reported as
200 rpm
